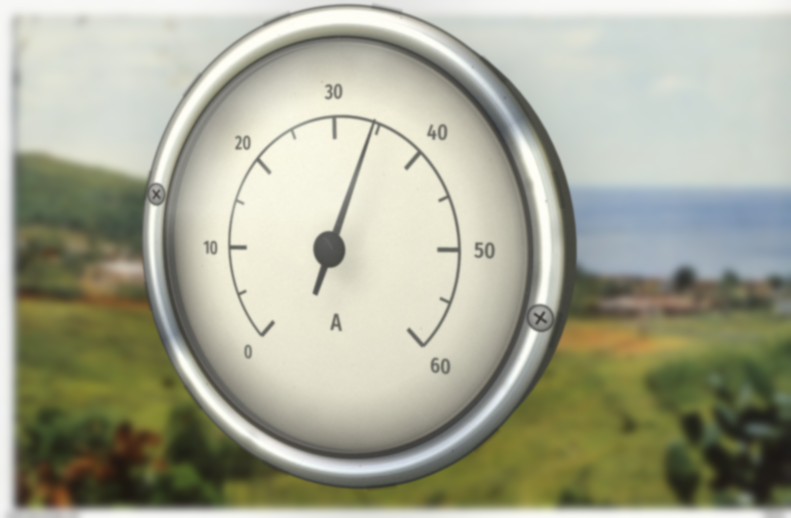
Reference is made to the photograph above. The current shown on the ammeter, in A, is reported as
35 A
